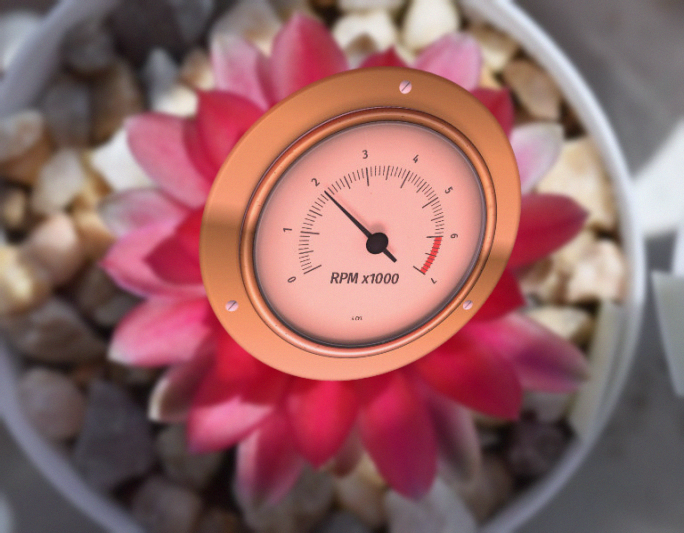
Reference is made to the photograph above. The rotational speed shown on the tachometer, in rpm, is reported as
2000 rpm
